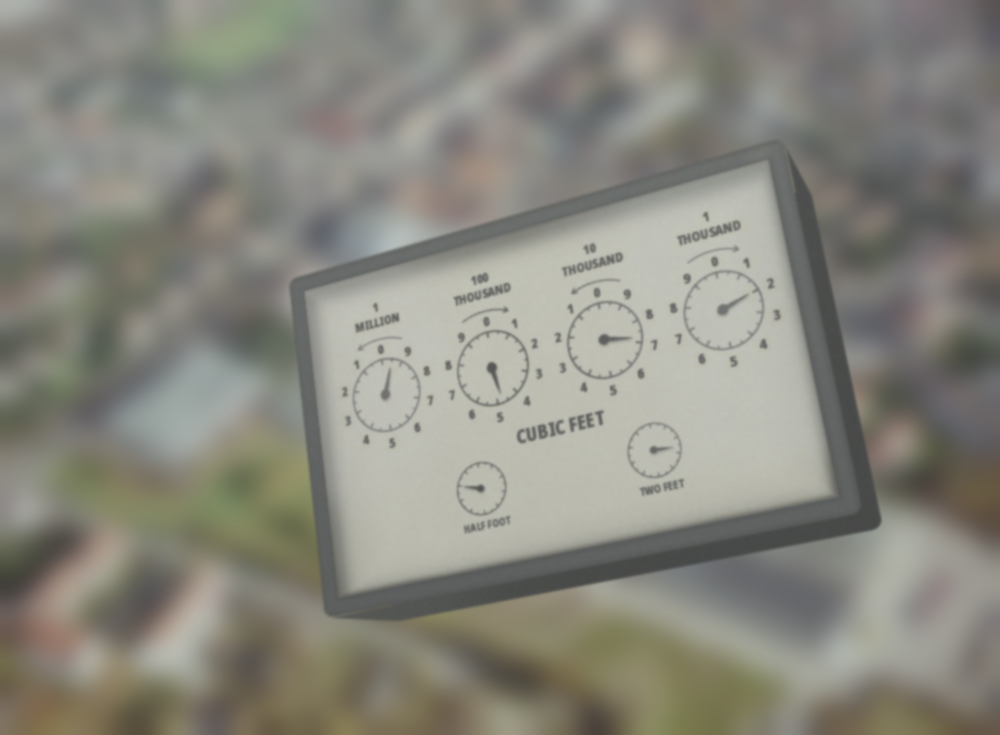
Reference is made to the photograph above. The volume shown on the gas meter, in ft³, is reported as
947200 ft³
